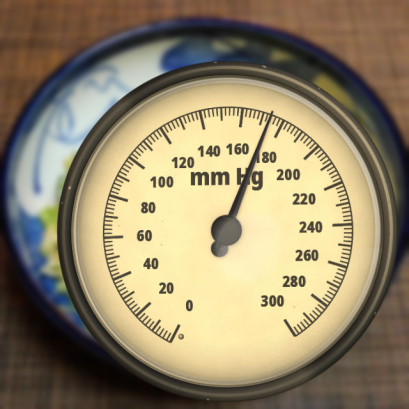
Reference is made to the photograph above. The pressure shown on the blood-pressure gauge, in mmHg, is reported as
174 mmHg
